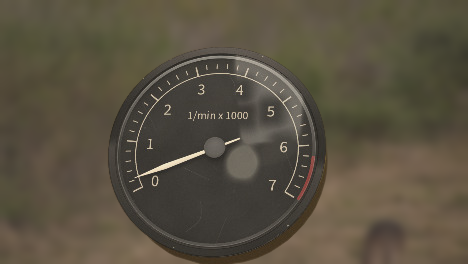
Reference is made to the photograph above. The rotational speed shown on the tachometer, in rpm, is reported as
200 rpm
